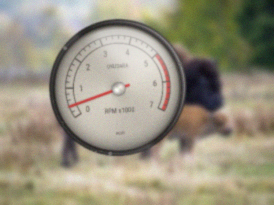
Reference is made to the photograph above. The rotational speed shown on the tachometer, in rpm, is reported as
400 rpm
